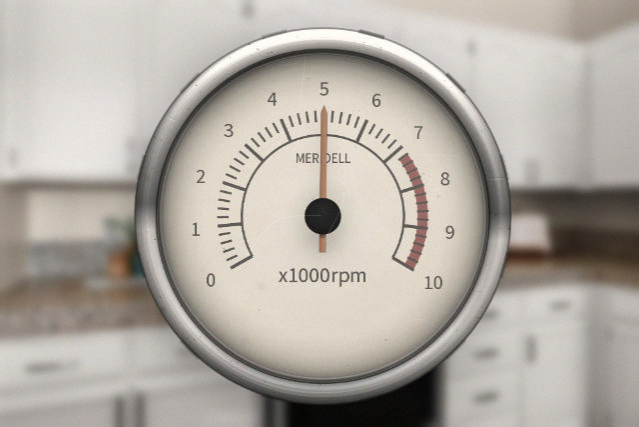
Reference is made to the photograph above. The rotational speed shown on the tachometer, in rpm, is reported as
5000 rpm
